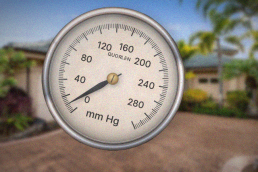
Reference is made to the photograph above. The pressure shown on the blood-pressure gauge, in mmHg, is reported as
10 mmHg
